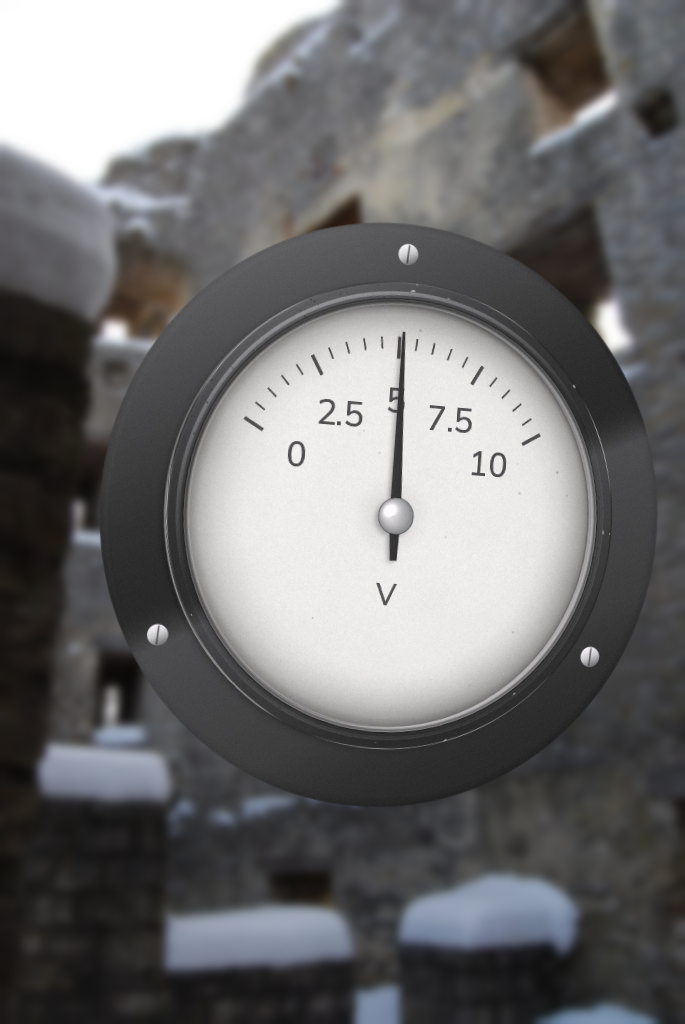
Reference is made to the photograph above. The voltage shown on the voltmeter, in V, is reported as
5 V
